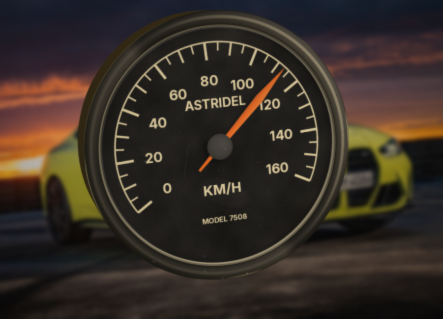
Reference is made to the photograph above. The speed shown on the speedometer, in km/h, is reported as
112.5 km/h
